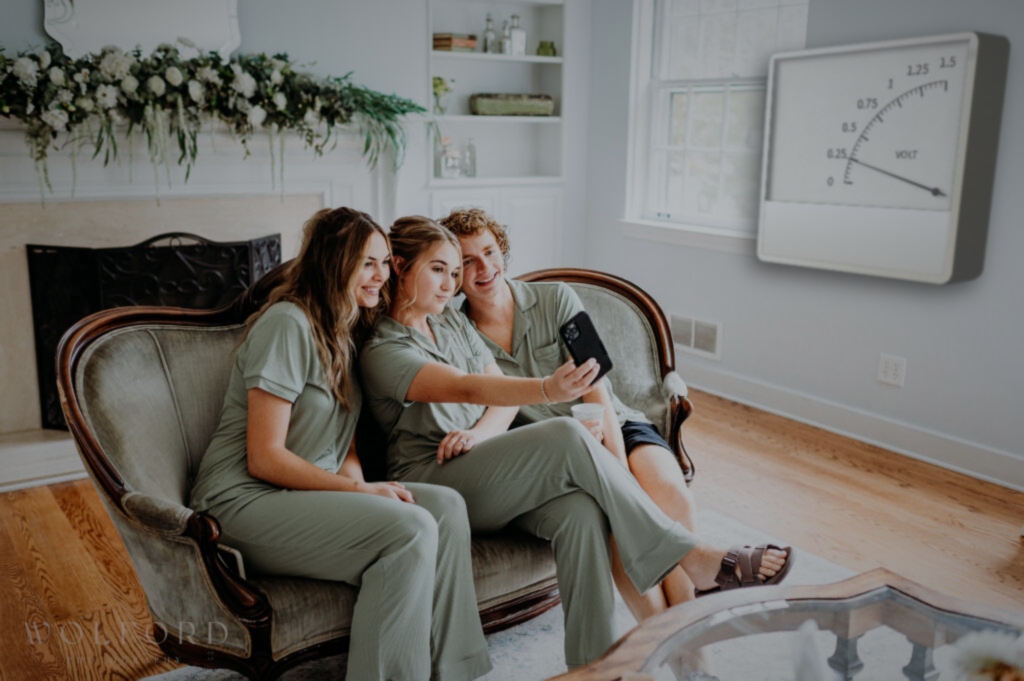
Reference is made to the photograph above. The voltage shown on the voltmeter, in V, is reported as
0.25 V
